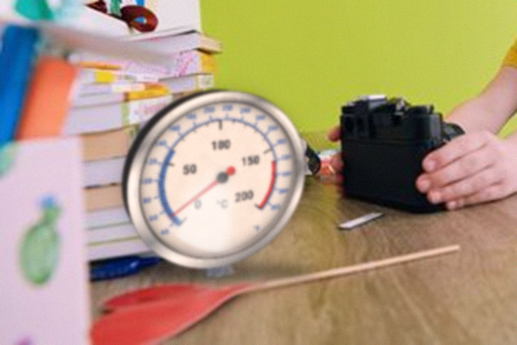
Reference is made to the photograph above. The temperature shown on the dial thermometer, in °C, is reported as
10 °C
